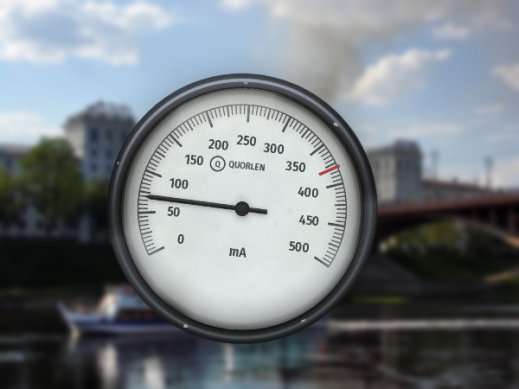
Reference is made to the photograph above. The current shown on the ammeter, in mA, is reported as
70 mA
